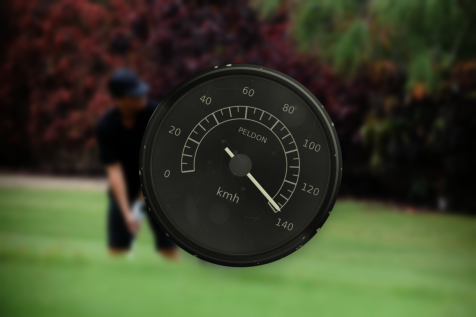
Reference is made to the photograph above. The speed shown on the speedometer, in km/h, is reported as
137.5 km/h
